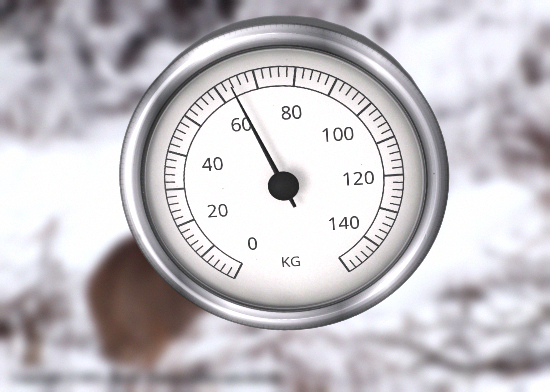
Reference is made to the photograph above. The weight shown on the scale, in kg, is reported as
64 kg
